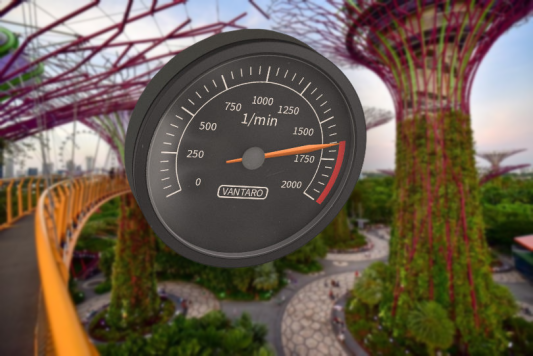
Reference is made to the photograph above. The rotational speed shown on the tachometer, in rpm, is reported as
1650 rpm
